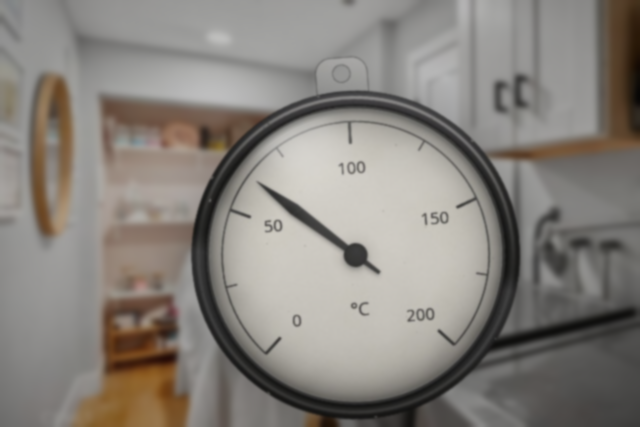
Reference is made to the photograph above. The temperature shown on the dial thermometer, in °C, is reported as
62.5 °C
